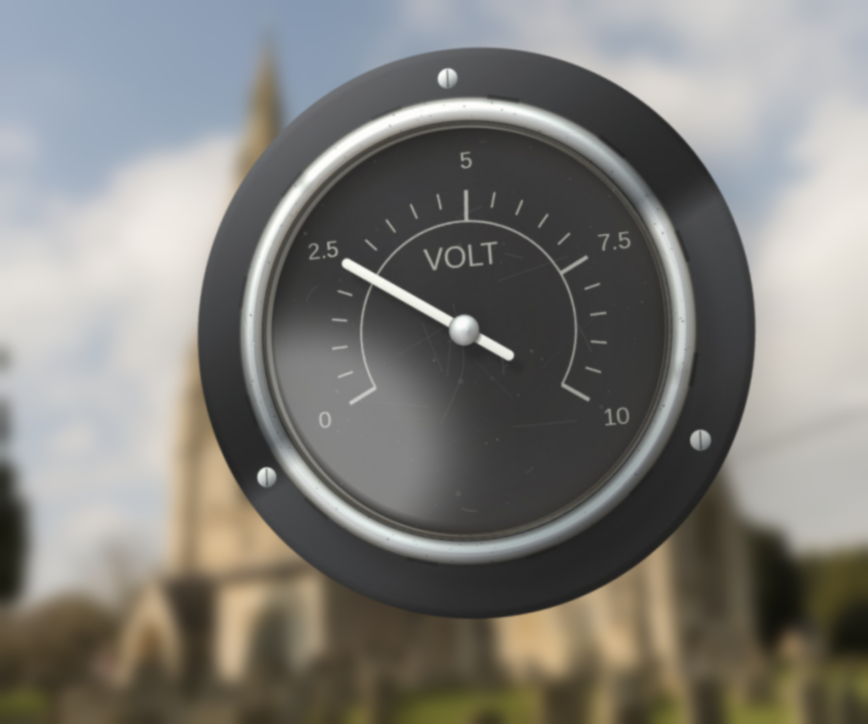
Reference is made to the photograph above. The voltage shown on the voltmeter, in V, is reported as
2.5 V
